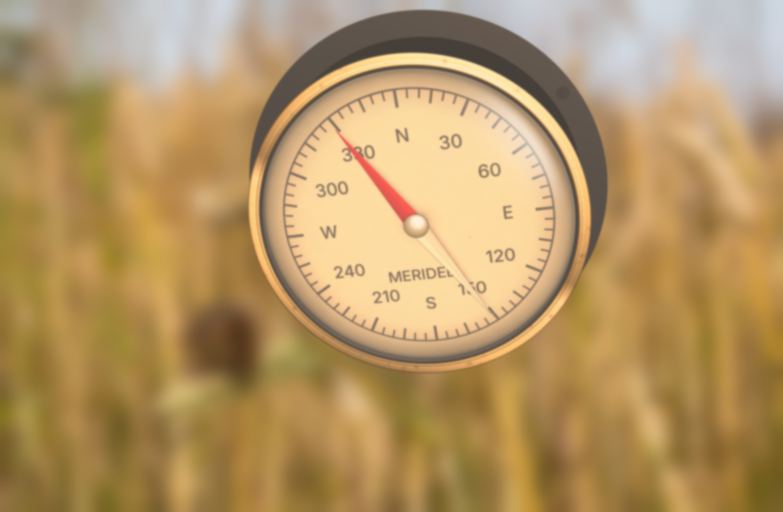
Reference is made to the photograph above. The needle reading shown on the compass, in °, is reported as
330 °
